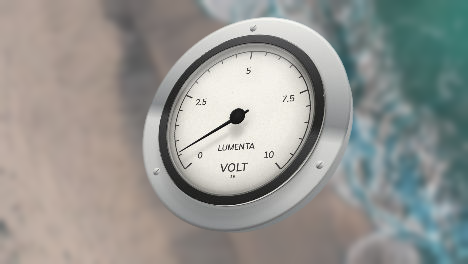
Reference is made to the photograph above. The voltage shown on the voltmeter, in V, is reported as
0.5 V
